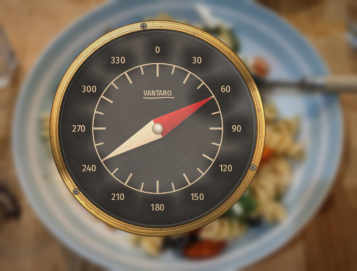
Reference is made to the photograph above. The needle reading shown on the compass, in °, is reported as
60 °
